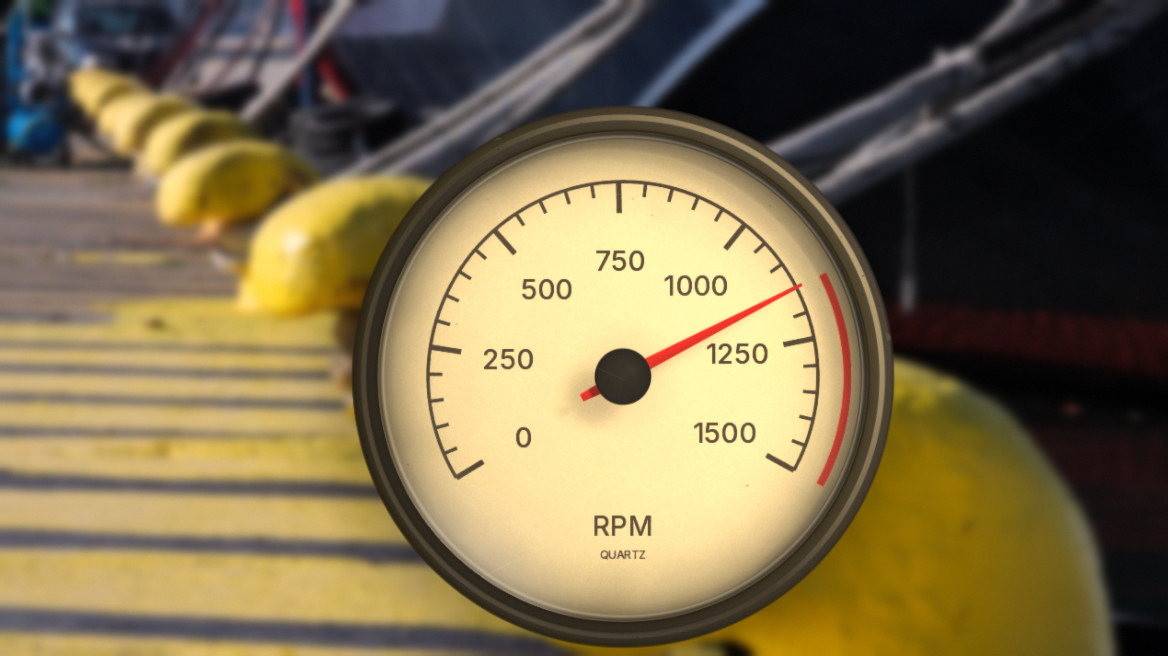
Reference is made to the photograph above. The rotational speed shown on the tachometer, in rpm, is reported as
1150 rpm
